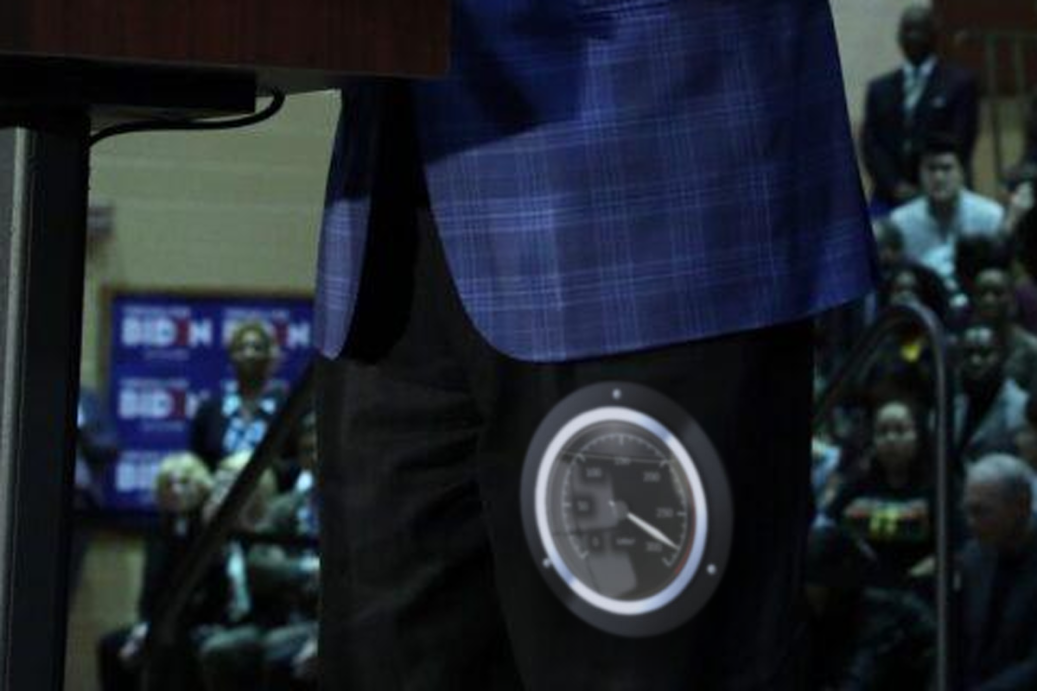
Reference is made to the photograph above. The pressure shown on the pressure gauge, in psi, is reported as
280 psi
